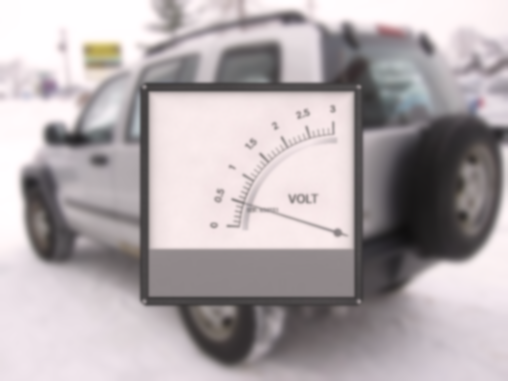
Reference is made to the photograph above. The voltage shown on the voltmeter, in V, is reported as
0.5 V
